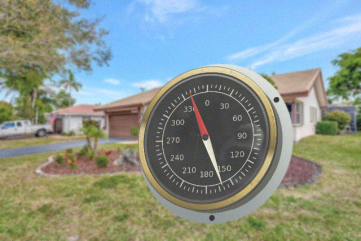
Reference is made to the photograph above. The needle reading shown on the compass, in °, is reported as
340 °
